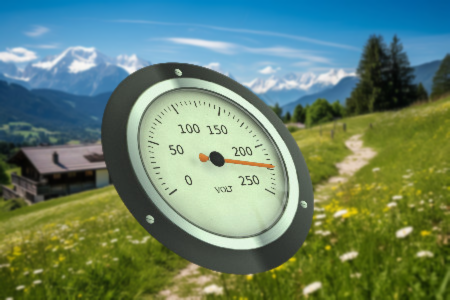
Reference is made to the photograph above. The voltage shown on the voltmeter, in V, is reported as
225 V
